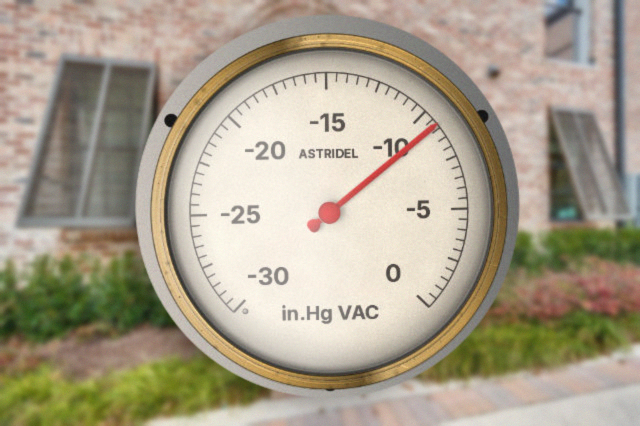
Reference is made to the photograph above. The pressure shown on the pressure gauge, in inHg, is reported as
-9.25 inHg
